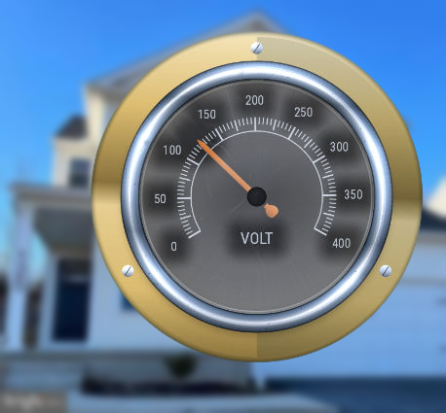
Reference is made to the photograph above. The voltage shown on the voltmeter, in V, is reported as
125 V
